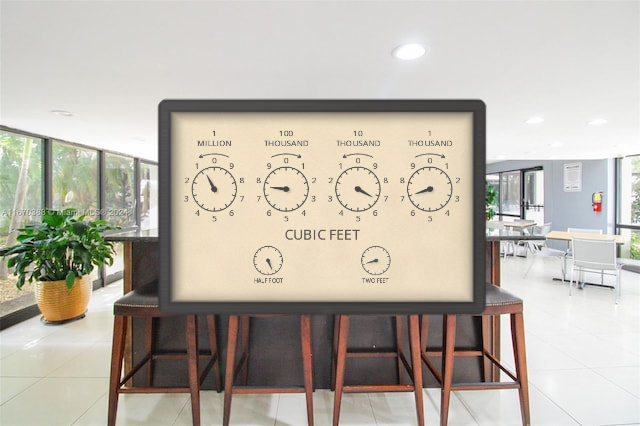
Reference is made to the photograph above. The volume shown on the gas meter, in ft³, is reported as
76700 ft³
